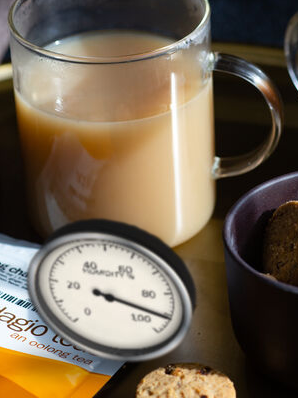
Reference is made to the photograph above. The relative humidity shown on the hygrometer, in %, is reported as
90 %
